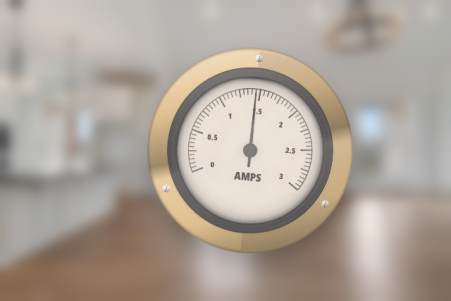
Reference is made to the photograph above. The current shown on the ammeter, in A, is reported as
1.45 A
